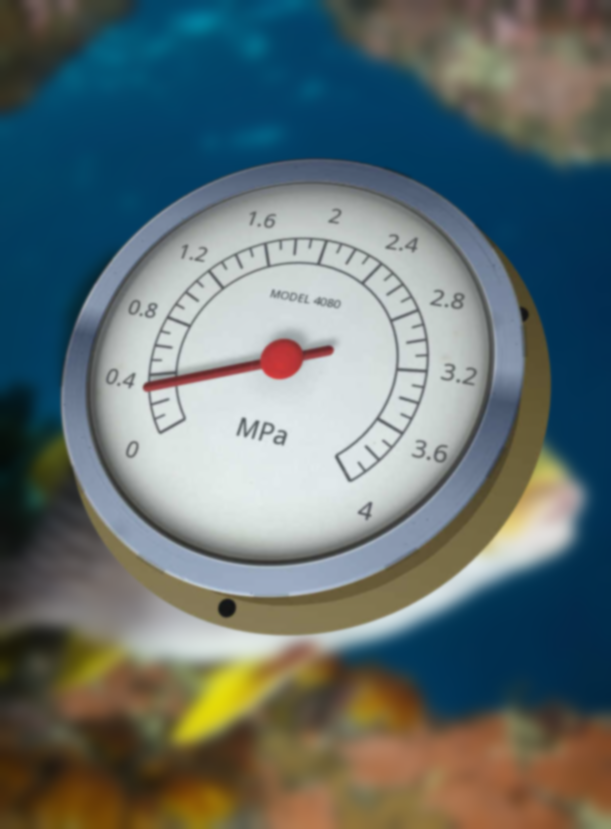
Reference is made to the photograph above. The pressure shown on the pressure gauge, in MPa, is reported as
0.3 MPa
